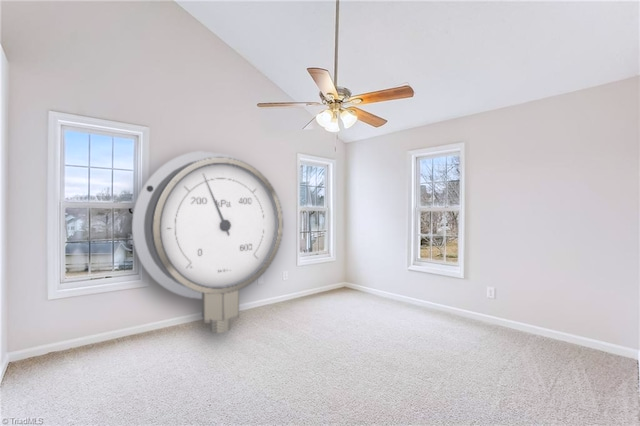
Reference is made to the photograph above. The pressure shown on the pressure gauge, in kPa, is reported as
250 kPa
